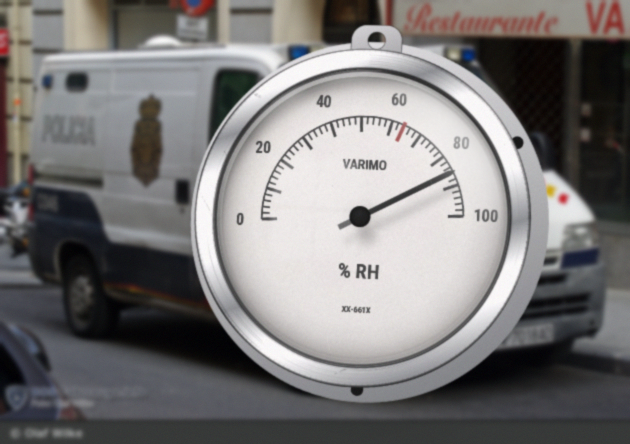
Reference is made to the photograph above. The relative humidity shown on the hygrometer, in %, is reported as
86 %
